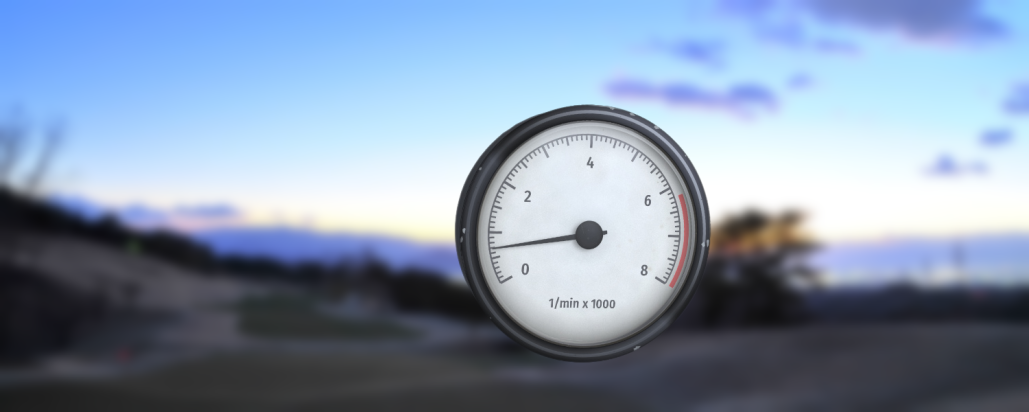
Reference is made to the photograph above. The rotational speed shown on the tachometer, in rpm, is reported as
700 rpm
